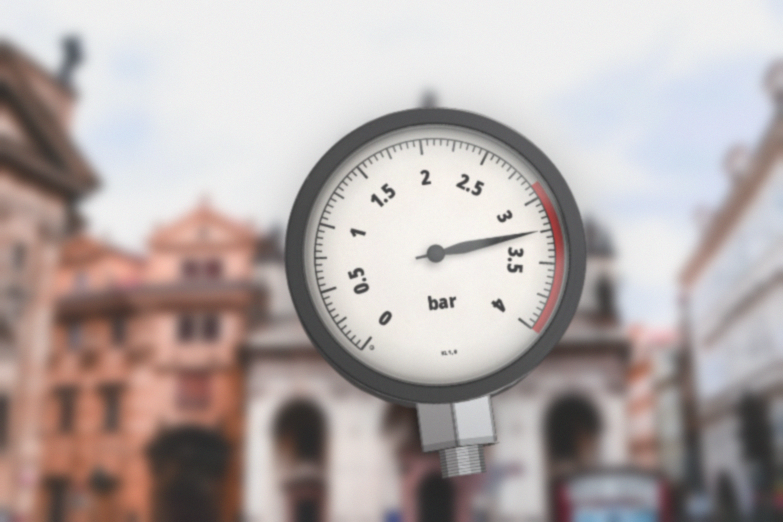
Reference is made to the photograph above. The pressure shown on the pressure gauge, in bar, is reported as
3.25 bar
